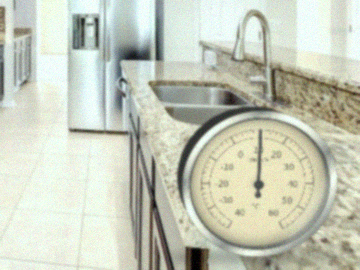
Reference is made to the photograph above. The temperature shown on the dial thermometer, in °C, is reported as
10 °C
